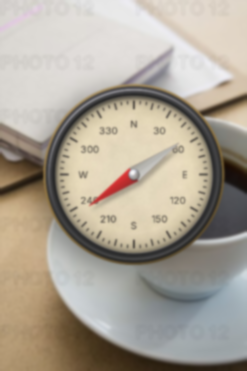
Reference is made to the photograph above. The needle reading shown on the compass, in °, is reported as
235 °
